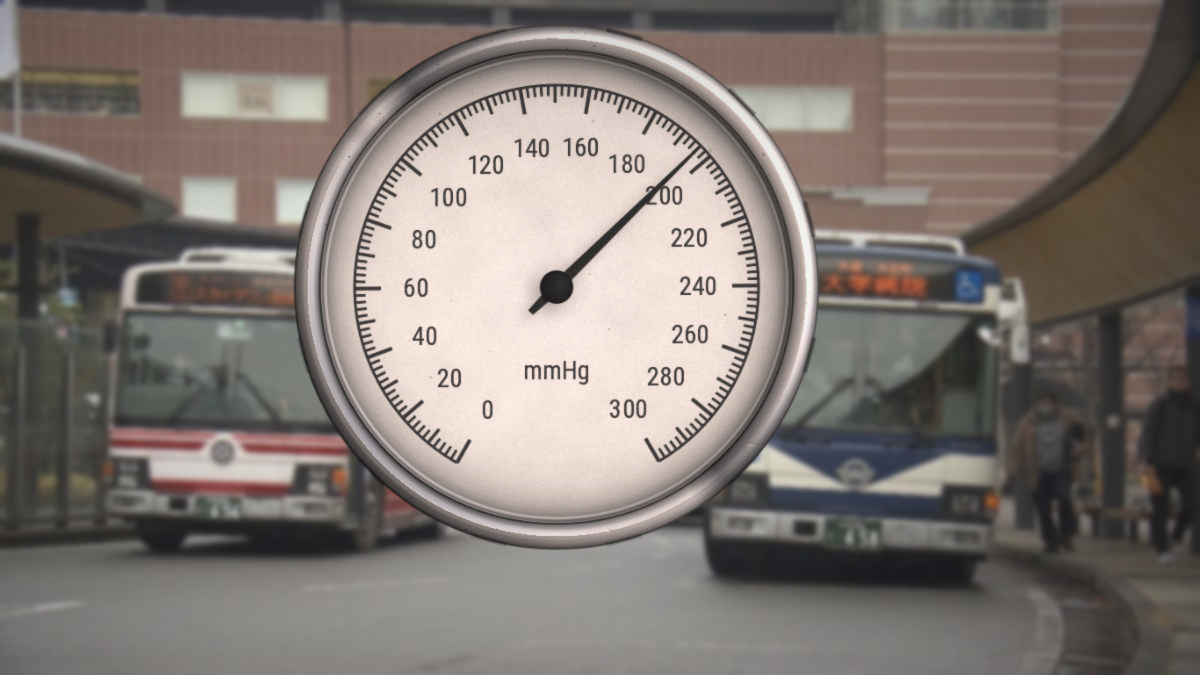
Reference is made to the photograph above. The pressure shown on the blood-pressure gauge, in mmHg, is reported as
196 mmHg
